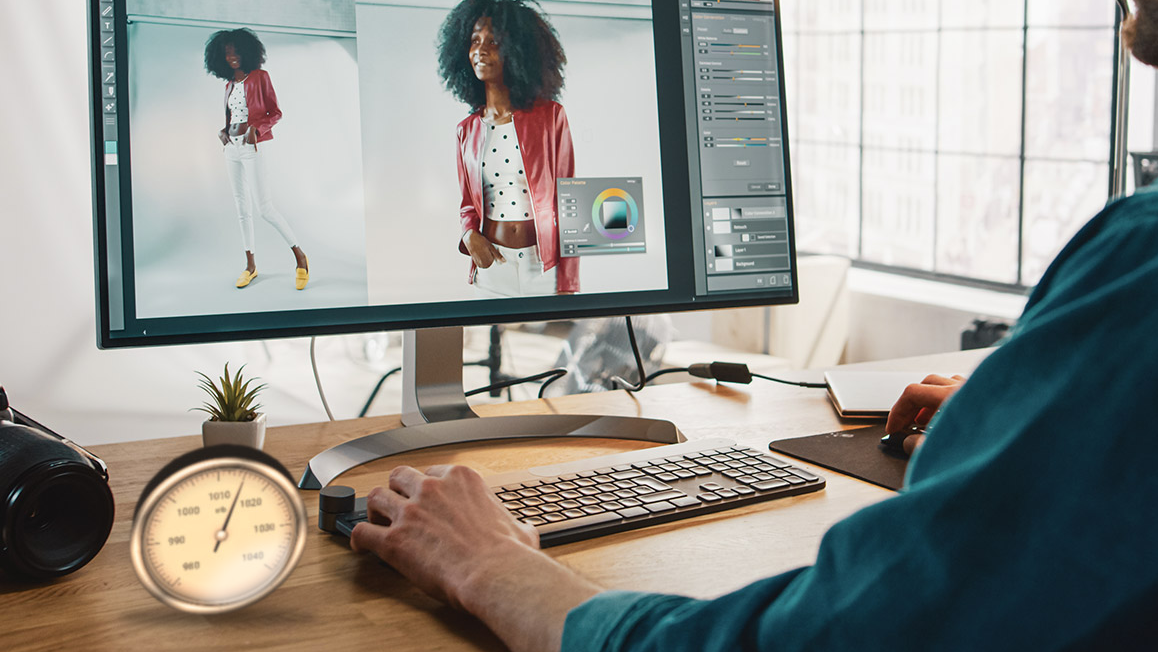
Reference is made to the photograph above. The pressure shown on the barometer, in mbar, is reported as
1015 mbar
